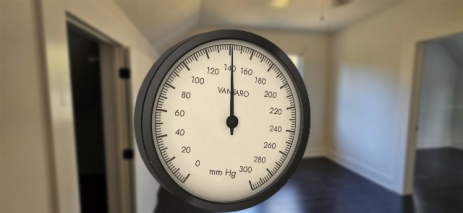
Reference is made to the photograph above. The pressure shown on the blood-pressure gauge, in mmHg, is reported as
140 mmHg
